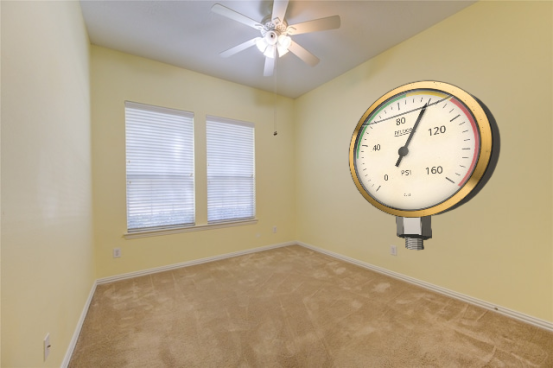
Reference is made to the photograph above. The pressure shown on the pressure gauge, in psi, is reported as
100 psi
